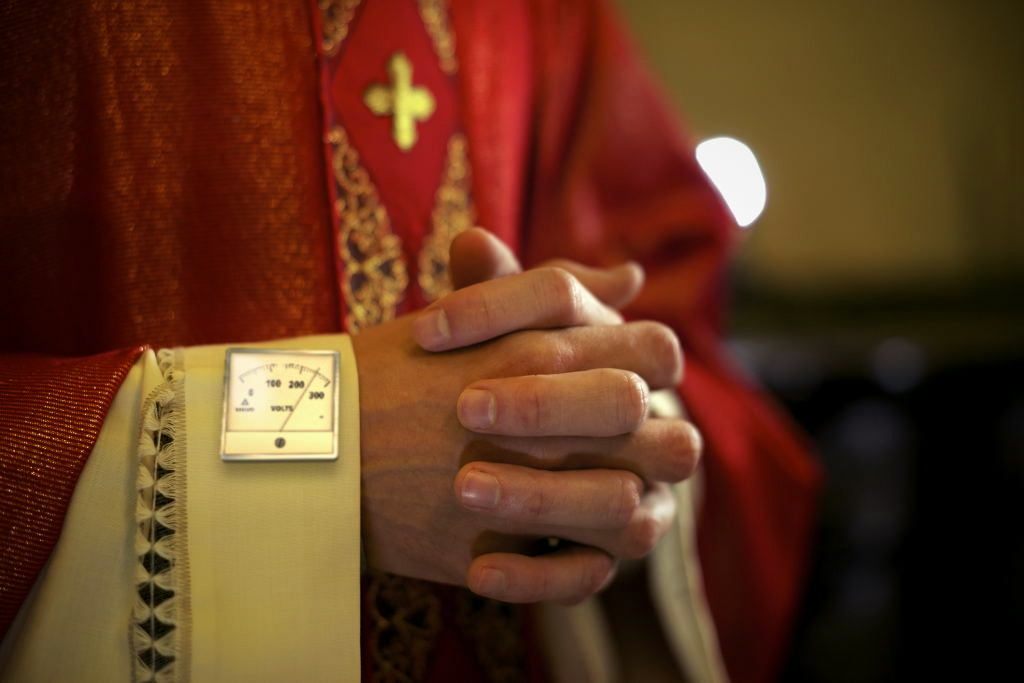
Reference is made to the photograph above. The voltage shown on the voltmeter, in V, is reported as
250 V
